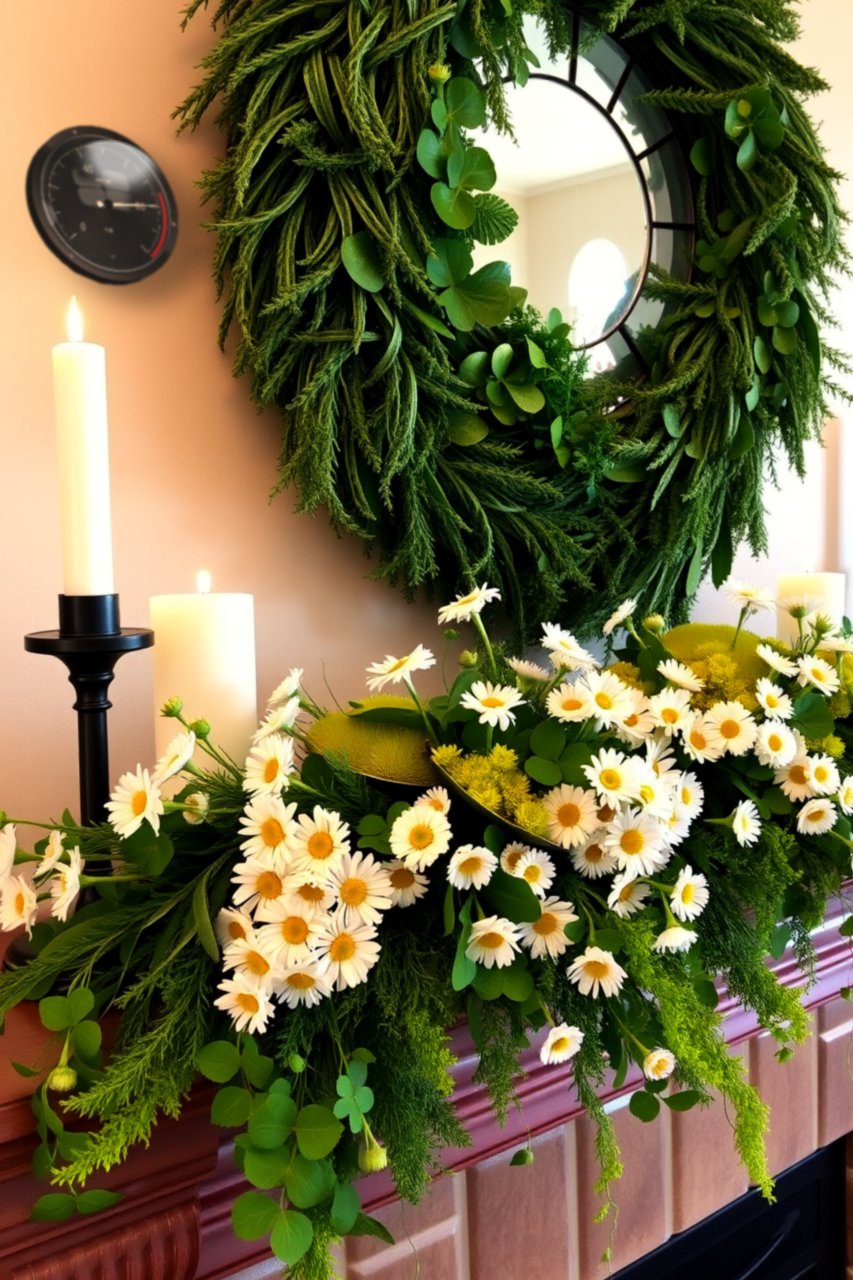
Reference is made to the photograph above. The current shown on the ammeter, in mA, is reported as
80 mA
